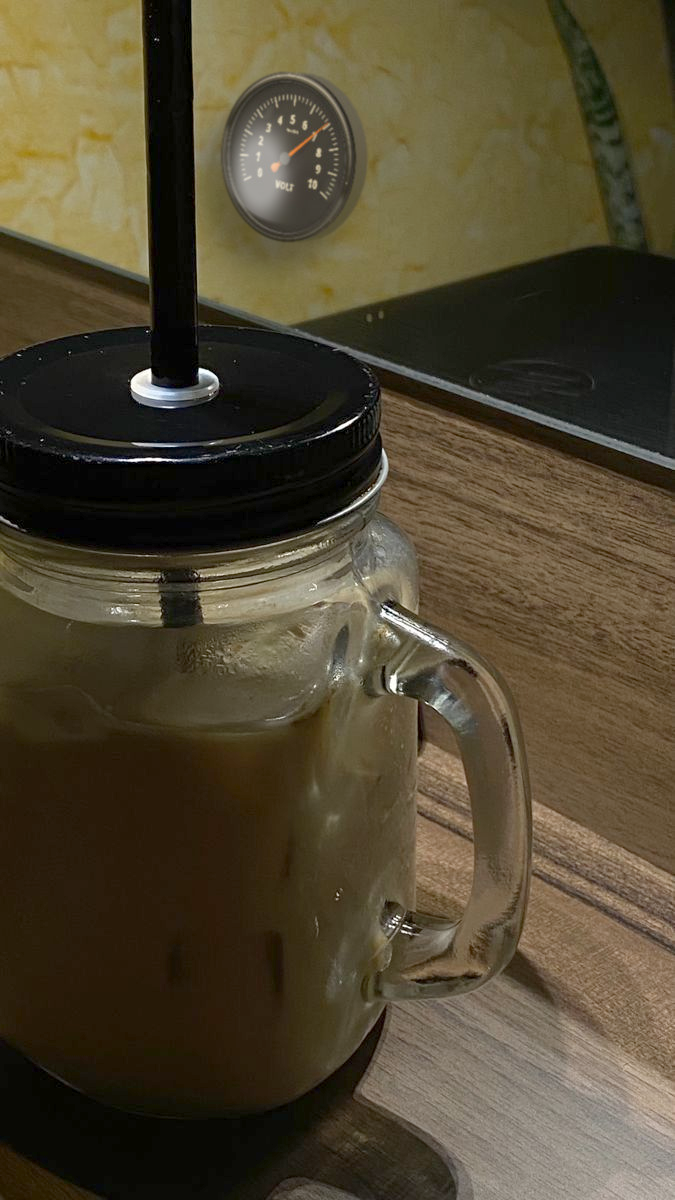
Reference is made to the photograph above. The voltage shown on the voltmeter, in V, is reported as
7 V
